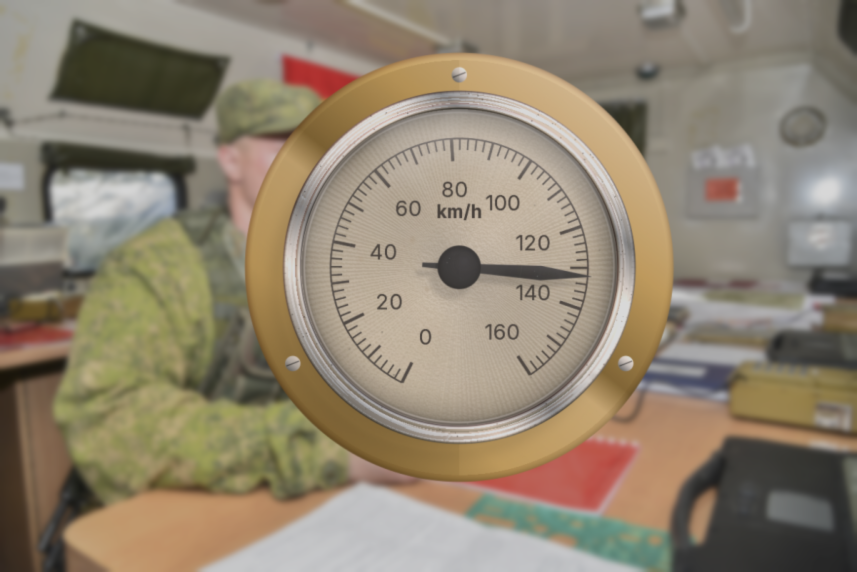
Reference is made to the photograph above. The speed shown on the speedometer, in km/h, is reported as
132 km/h
